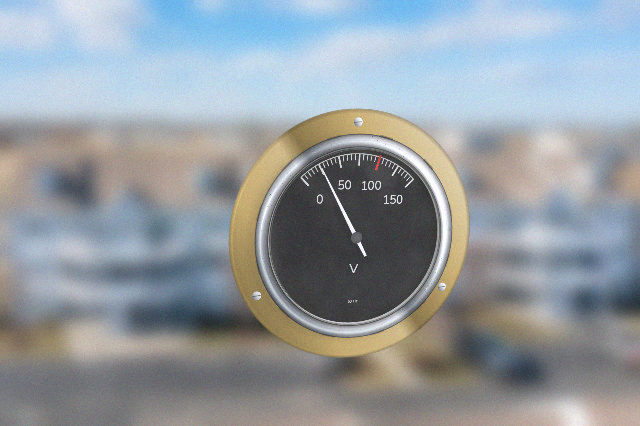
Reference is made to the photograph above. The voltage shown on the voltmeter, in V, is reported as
25 V
